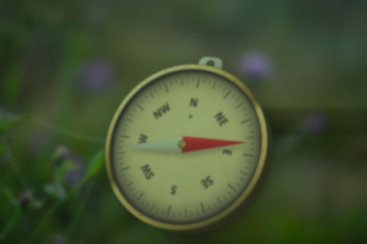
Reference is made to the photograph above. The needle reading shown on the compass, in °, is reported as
80 °
